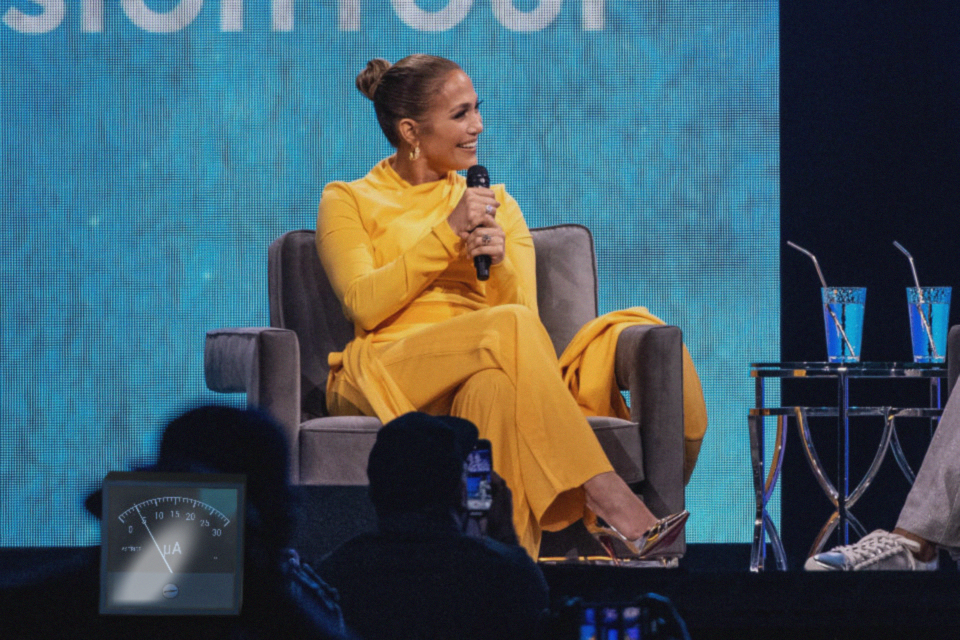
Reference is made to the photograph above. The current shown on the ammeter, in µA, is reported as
5 µA
